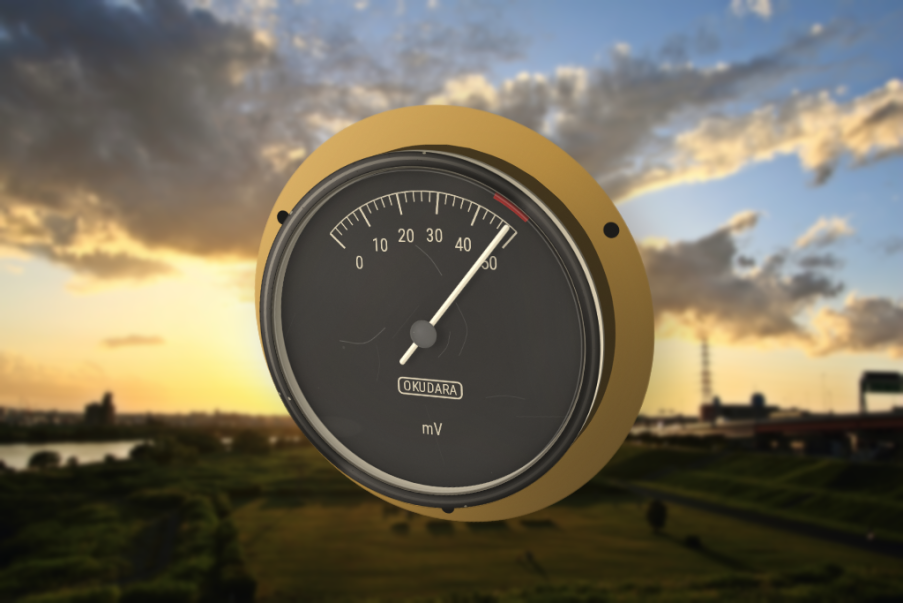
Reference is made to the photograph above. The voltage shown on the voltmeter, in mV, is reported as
48 mV
